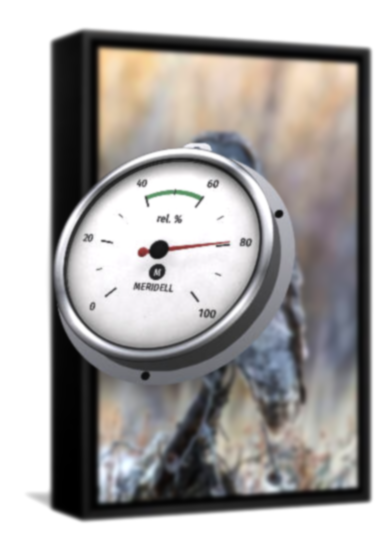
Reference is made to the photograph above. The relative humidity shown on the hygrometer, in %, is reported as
80 %
